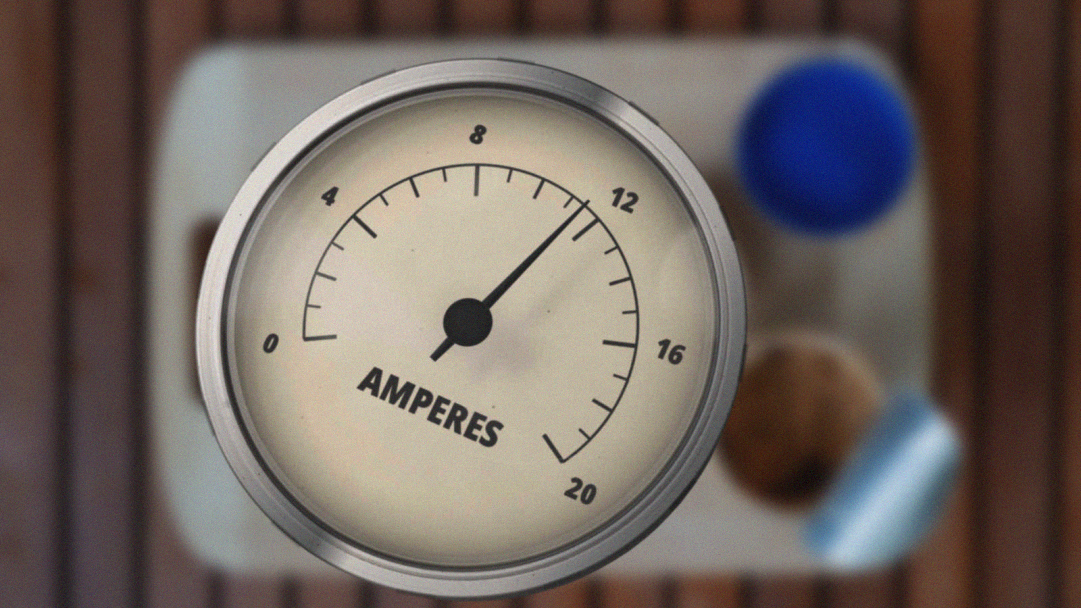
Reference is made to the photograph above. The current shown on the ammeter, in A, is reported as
11.5 A
